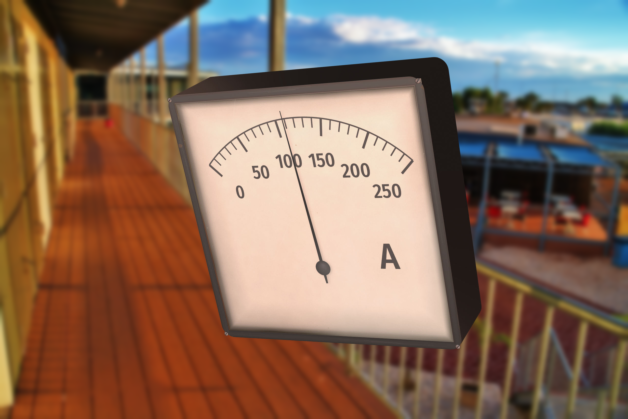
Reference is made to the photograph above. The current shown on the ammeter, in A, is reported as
110 A
